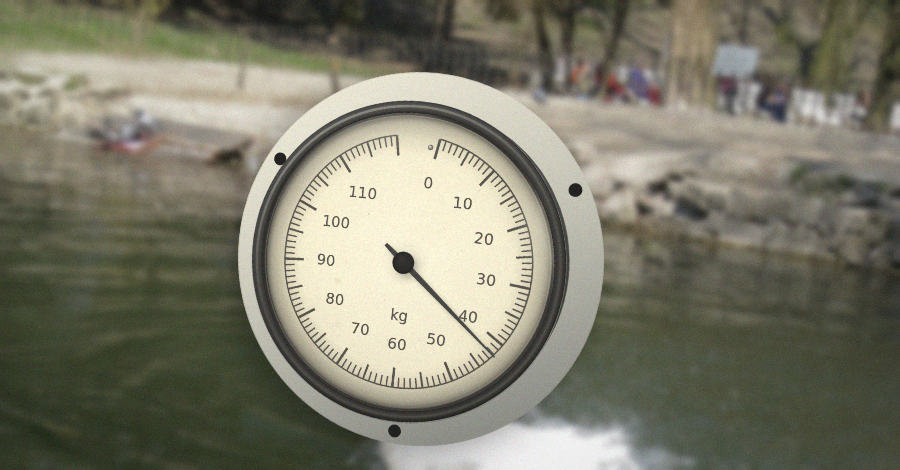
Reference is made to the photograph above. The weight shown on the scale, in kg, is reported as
42 kg
